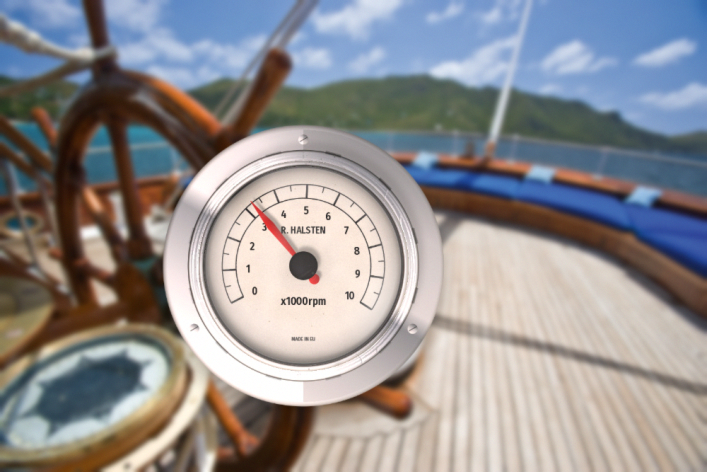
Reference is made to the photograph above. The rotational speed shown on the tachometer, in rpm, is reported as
3250 rpm
